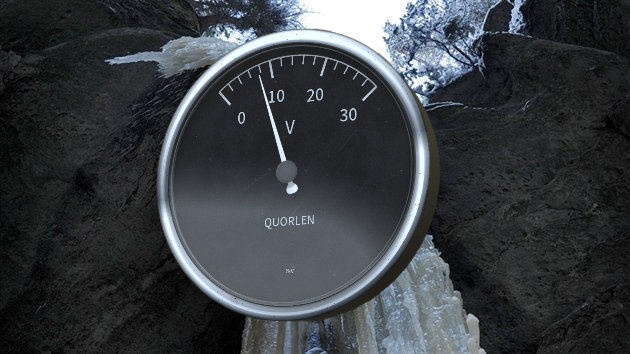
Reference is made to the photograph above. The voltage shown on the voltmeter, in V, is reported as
8 V
